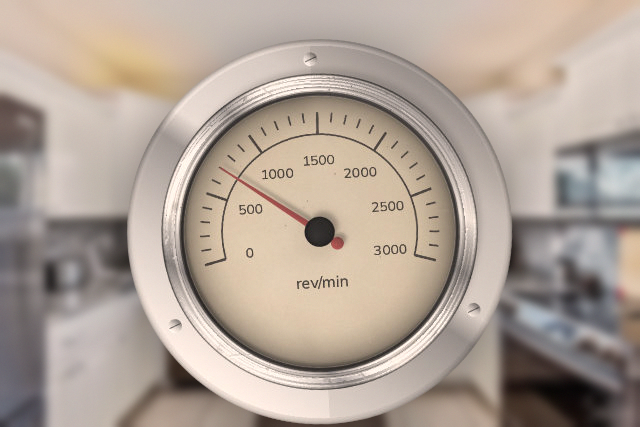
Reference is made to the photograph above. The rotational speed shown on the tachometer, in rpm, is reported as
700 rpm
